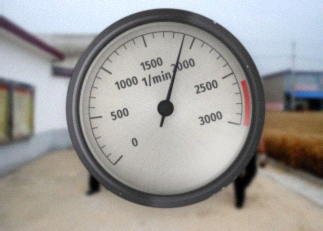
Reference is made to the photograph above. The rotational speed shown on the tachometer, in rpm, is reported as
1900 rpm
